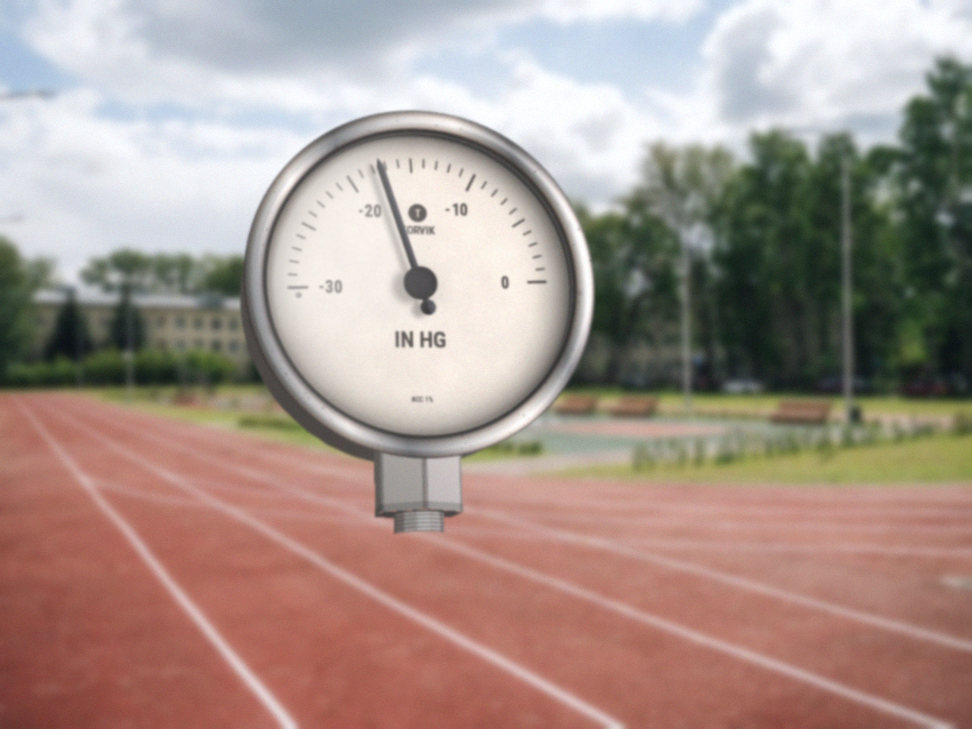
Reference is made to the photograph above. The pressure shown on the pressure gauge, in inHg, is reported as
-17.5 inHg
